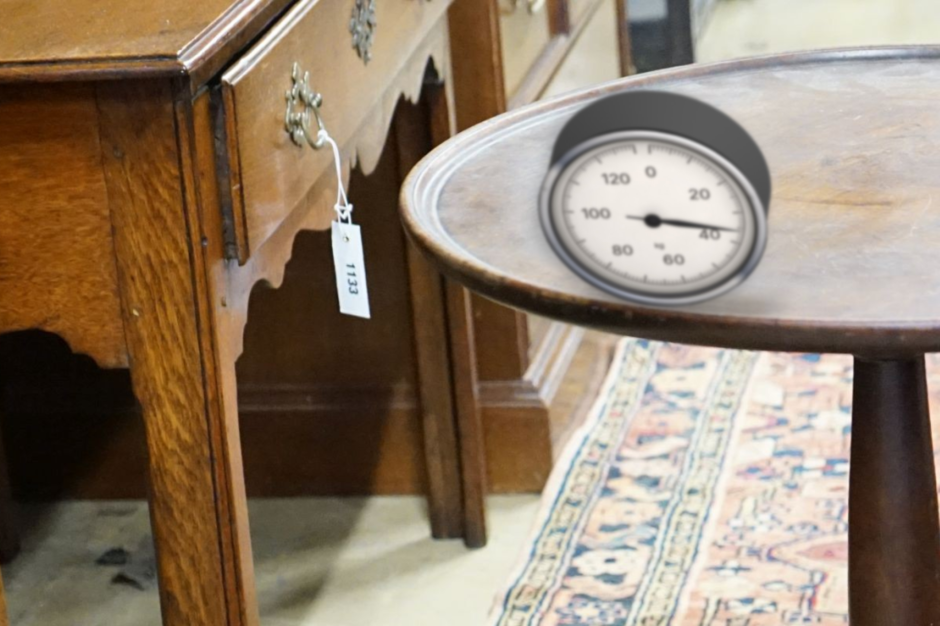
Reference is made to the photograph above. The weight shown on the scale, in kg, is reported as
35 kg
